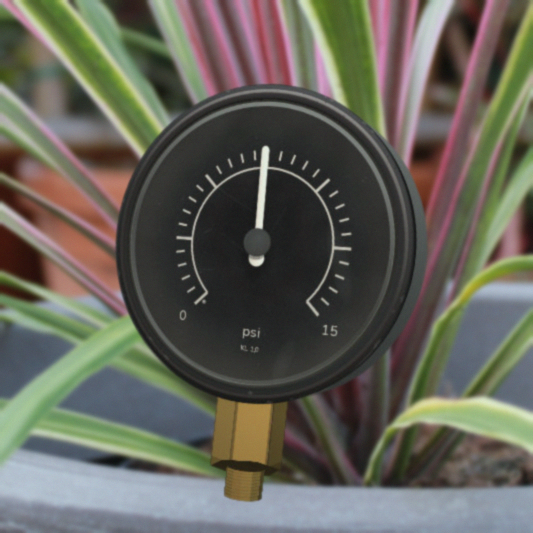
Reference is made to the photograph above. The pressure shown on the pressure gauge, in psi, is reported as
7.5 psi
